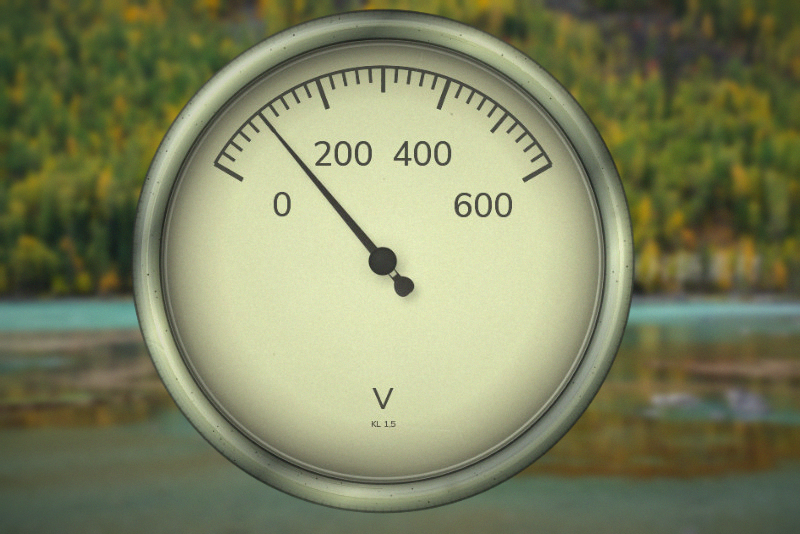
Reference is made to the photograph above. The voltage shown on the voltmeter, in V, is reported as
100 V
